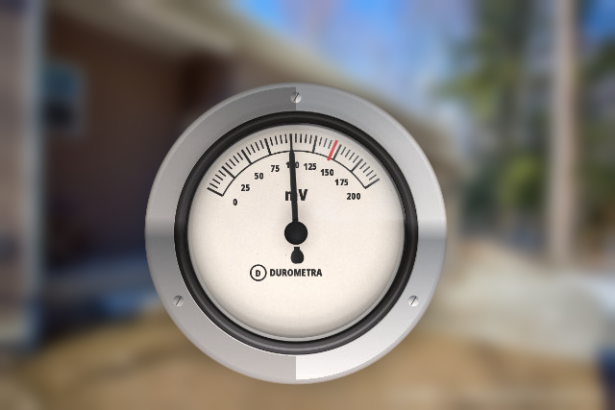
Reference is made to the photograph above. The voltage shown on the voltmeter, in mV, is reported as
100 mV
